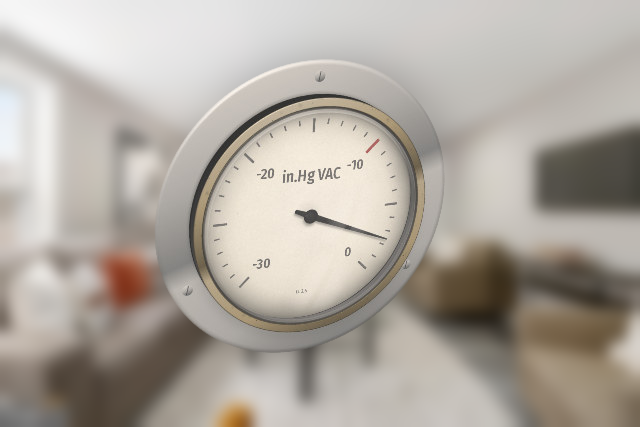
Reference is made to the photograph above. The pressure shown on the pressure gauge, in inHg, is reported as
-2.5 inHg
